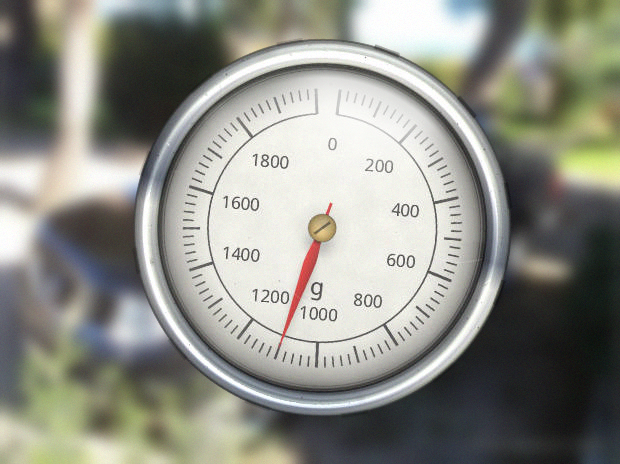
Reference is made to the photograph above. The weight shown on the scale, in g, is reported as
1100 g
